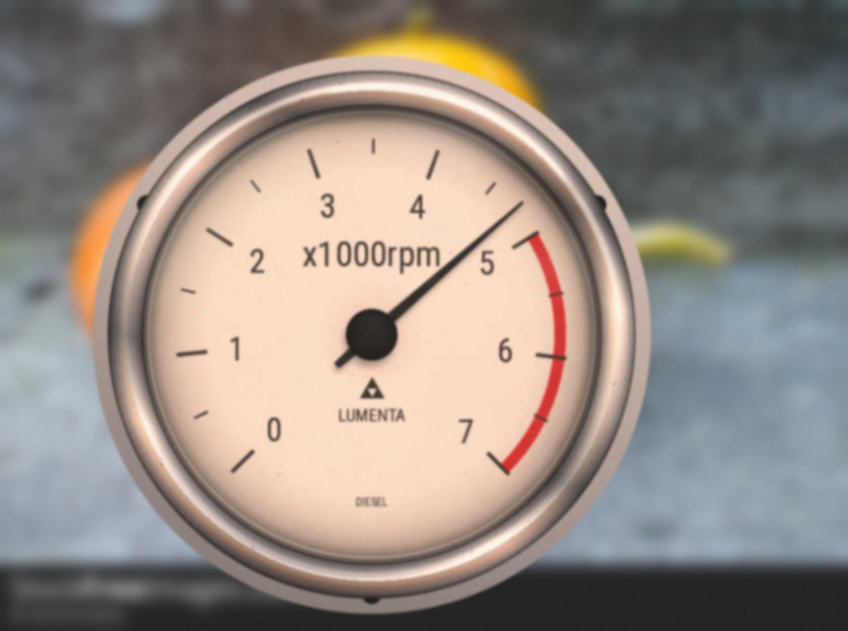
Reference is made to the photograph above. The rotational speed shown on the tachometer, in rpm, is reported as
4750 rpm
